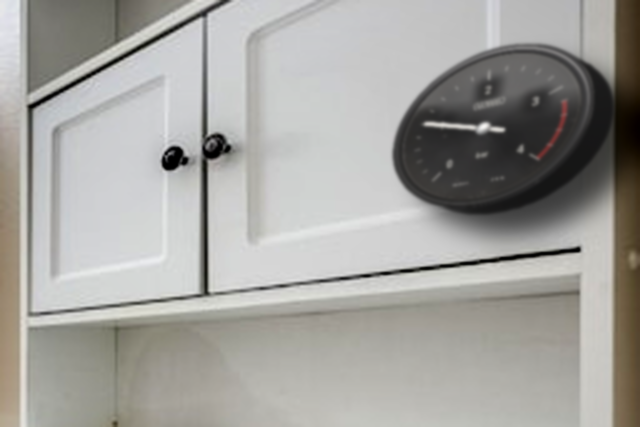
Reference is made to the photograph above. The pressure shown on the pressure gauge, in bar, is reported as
1 bar
